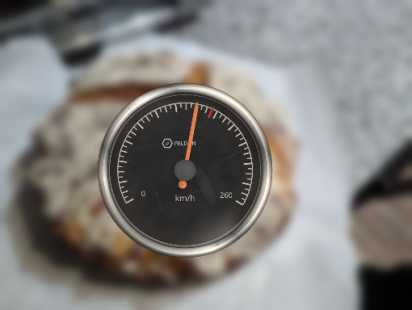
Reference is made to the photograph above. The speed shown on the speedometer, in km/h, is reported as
140 km/h
